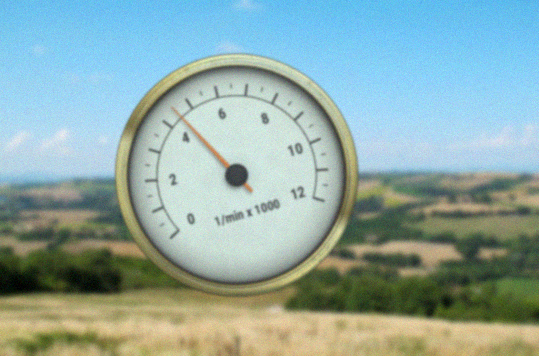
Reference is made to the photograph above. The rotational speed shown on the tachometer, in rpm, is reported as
4500 rpm
